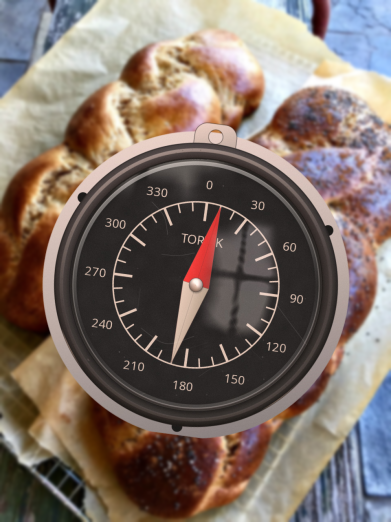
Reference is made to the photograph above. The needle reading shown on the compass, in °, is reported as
10 °
